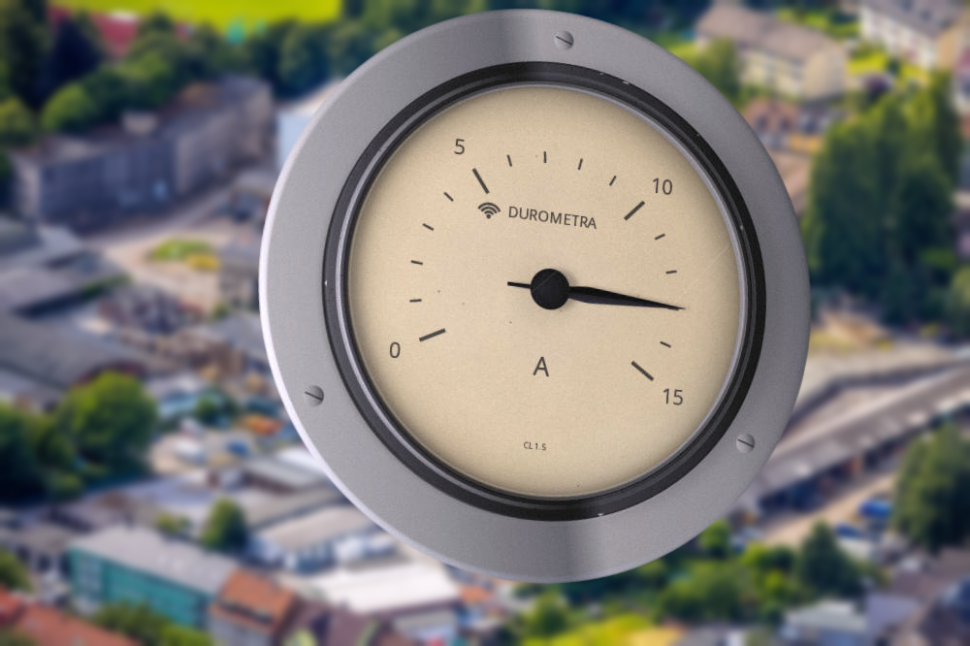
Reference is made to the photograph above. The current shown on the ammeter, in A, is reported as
13 A
